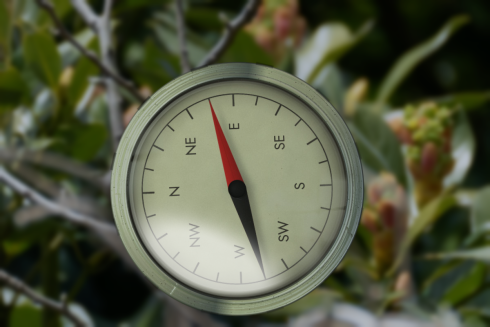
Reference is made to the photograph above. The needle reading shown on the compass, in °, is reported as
75 °
